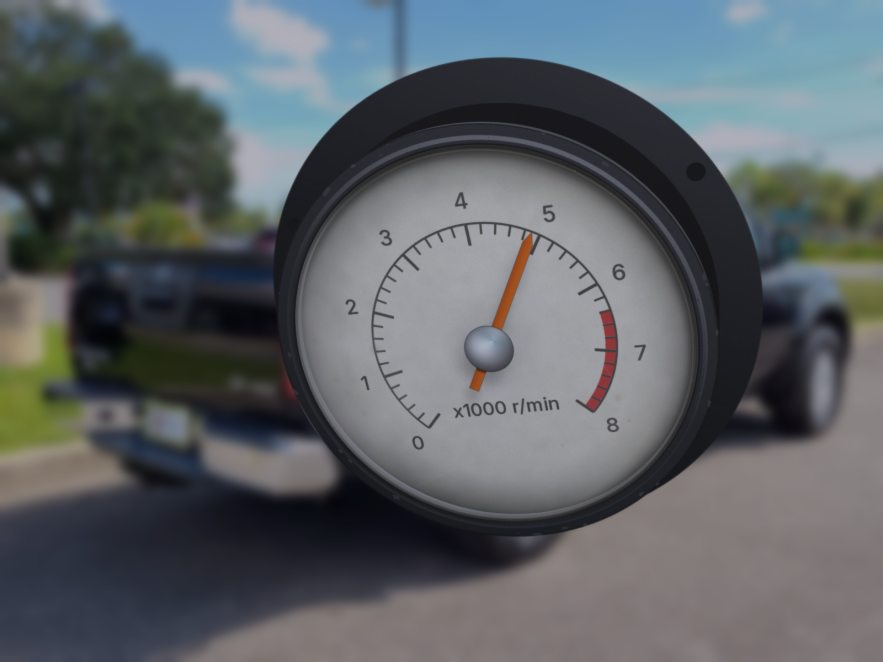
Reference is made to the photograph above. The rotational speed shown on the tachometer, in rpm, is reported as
4900 rpm
